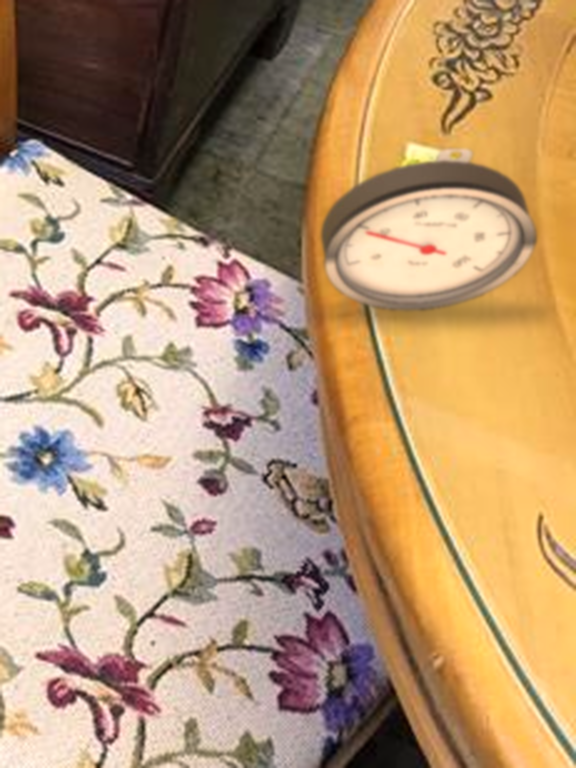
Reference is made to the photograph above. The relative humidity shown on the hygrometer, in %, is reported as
20 %
